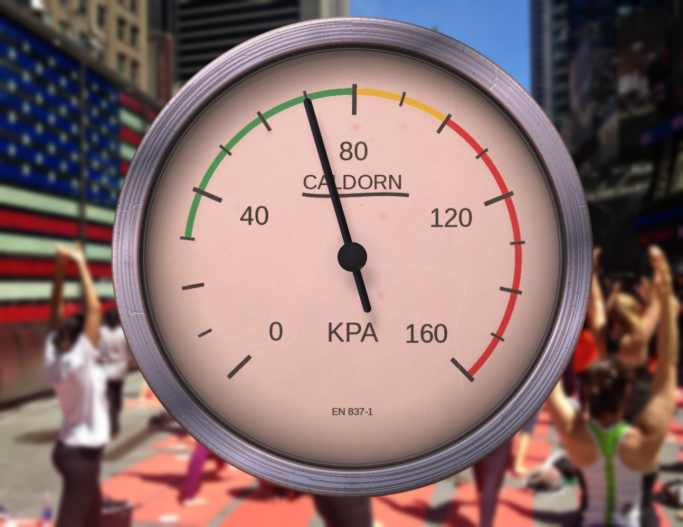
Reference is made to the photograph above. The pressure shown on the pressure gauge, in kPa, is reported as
70 kPa
